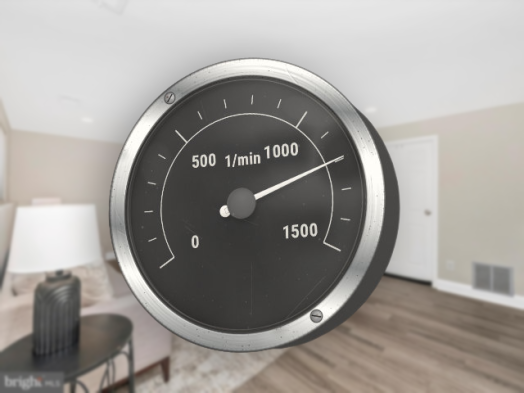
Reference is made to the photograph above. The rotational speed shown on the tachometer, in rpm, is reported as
1200 rpm
